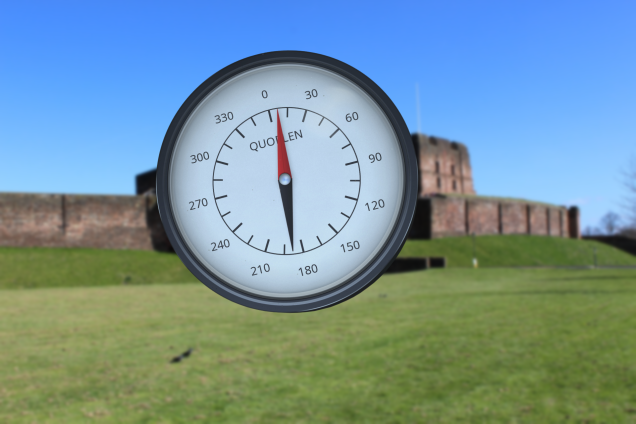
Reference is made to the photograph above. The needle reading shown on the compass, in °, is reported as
7.5 °
